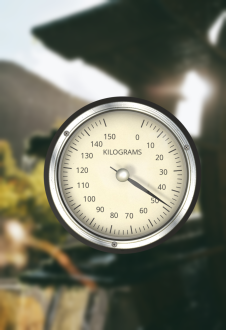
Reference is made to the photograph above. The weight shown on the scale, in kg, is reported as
48 kg
